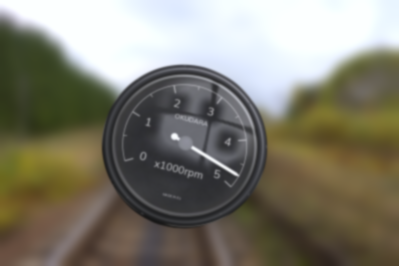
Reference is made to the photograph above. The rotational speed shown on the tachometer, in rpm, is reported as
4750 rpm
